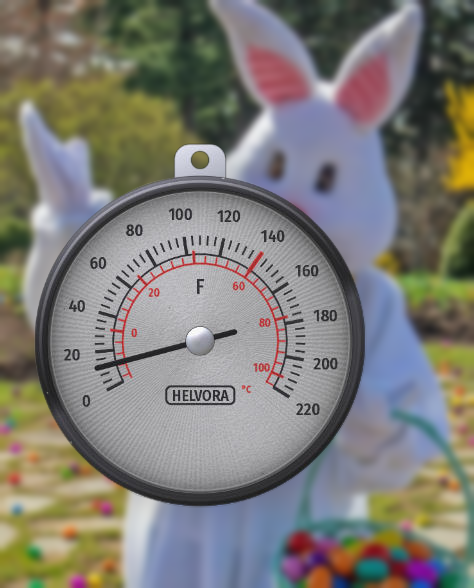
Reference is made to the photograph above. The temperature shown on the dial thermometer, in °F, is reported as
12 °F
